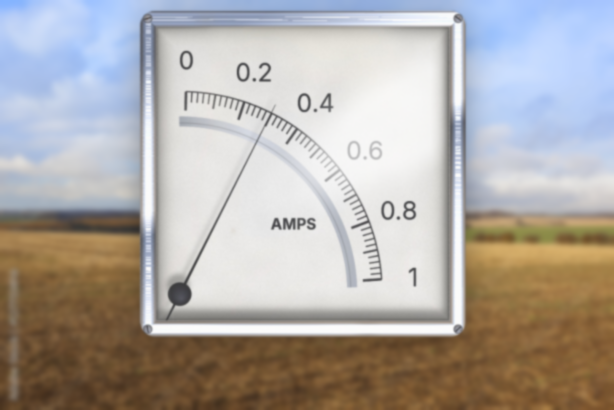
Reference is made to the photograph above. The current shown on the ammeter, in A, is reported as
0.3 A
